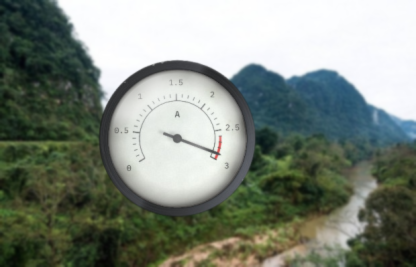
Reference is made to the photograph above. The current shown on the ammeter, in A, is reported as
2.9 A
